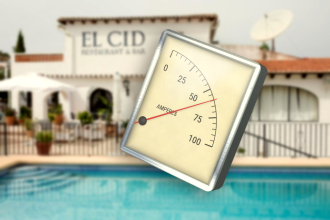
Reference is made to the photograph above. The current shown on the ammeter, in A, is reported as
60 A
